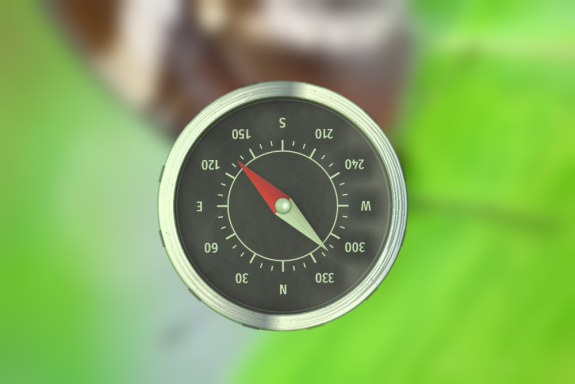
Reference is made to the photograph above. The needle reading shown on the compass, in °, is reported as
135 °
